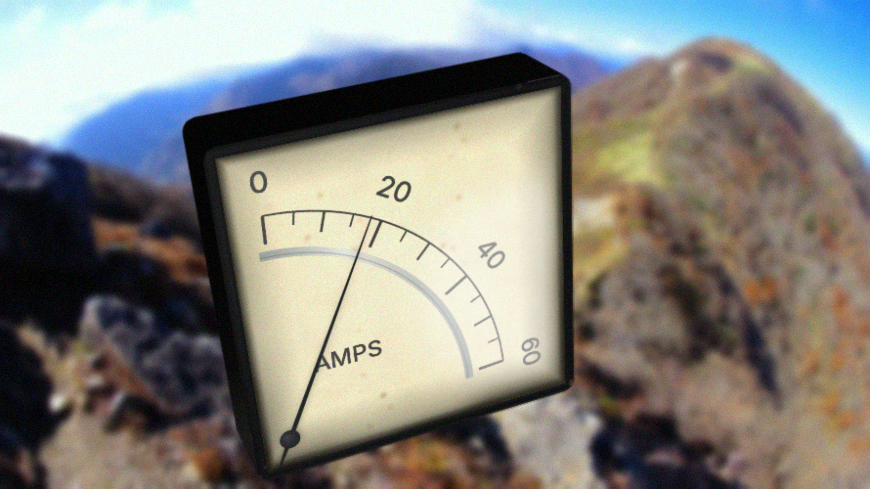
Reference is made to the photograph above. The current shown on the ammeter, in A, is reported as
17.5 A
